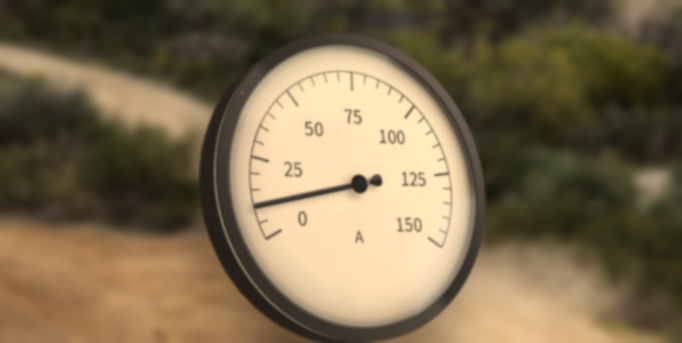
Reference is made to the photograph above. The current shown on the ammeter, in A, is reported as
10 A
